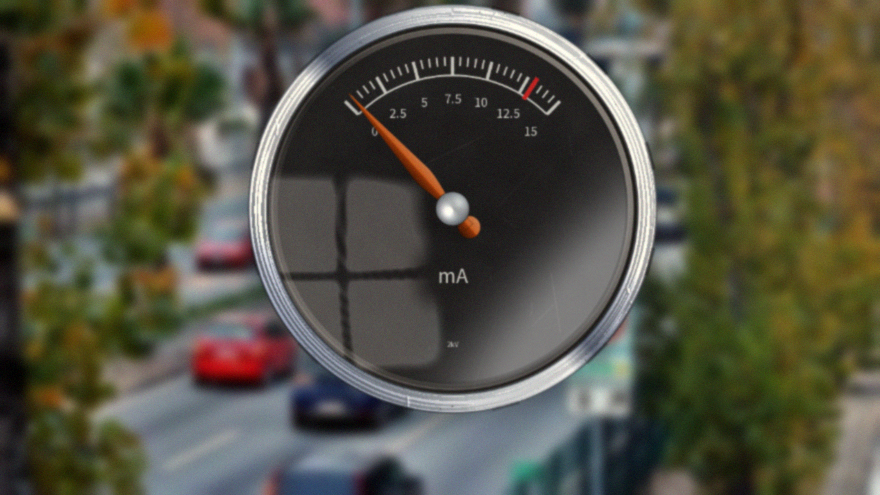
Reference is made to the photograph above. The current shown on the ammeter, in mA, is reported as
0.5 mA
